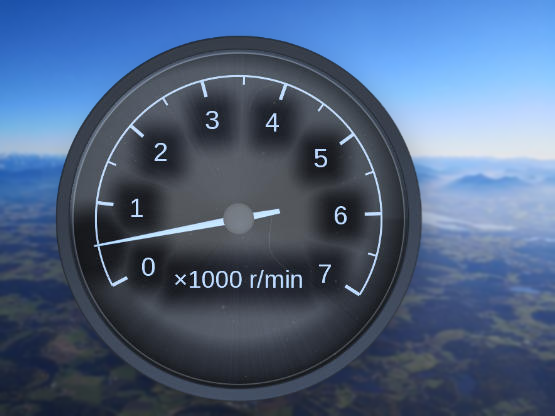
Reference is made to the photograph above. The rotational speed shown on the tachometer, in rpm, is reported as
500 rpm
